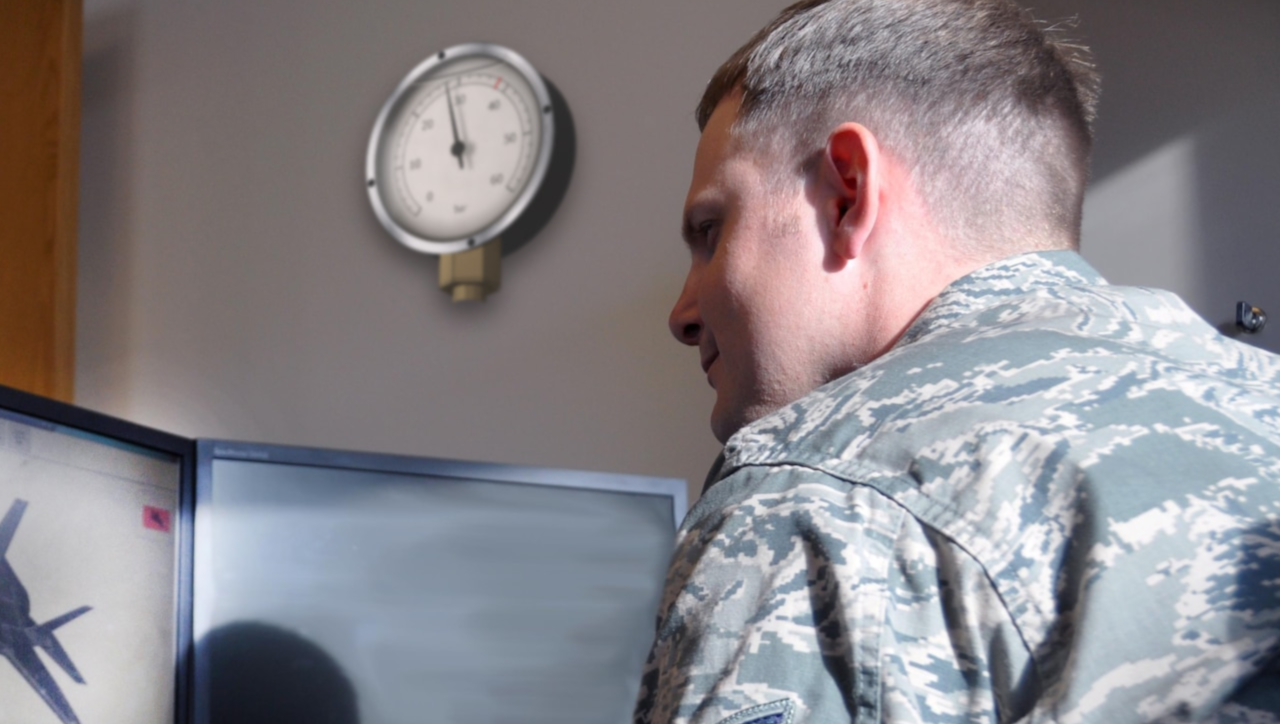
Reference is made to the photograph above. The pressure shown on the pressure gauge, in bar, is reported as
28 bar
